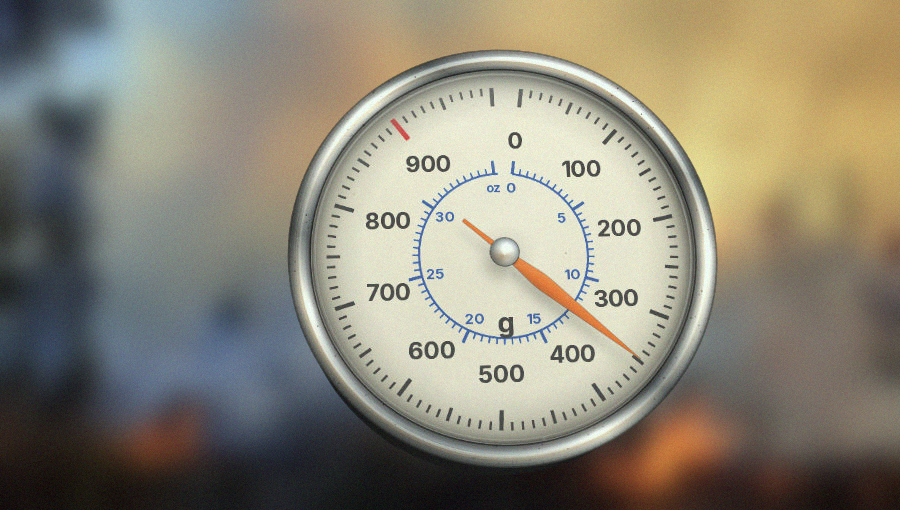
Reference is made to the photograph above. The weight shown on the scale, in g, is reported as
350 g
